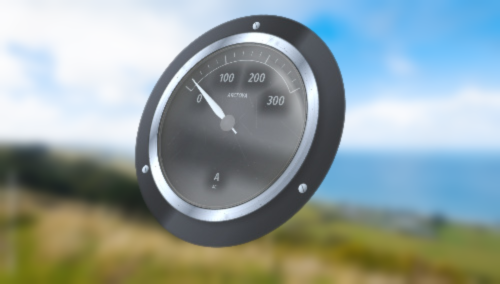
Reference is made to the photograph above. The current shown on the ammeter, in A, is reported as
20 A
